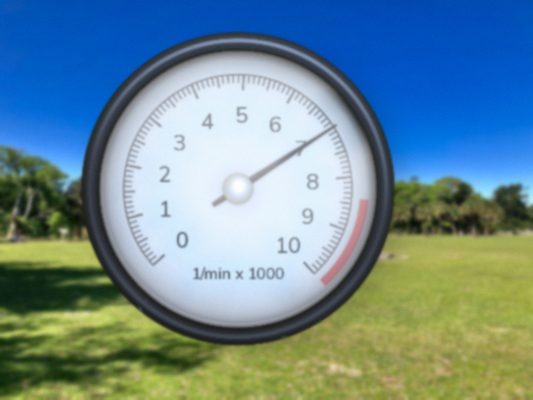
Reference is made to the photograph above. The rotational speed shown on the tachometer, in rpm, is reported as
7000 rpm
